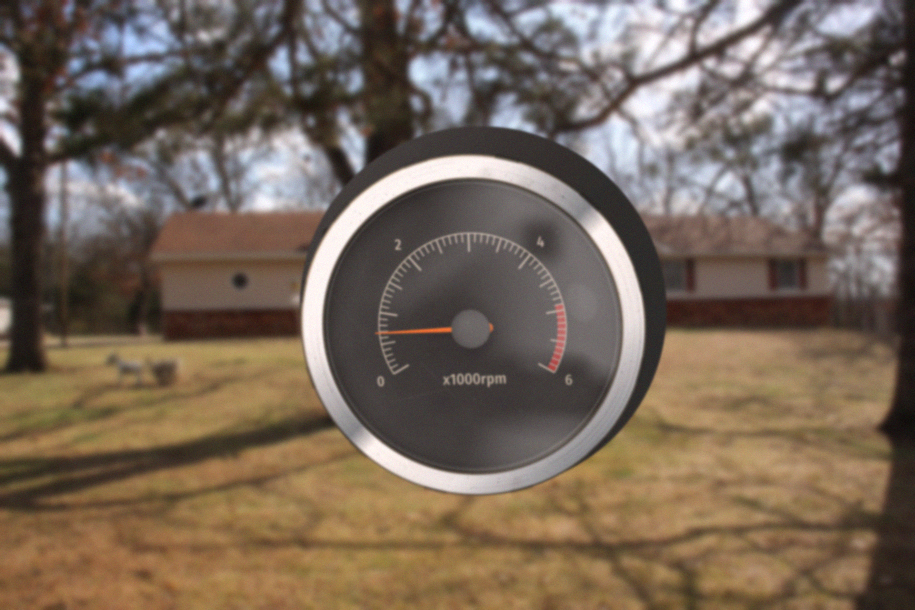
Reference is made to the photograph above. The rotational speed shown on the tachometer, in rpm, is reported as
700 rpm
